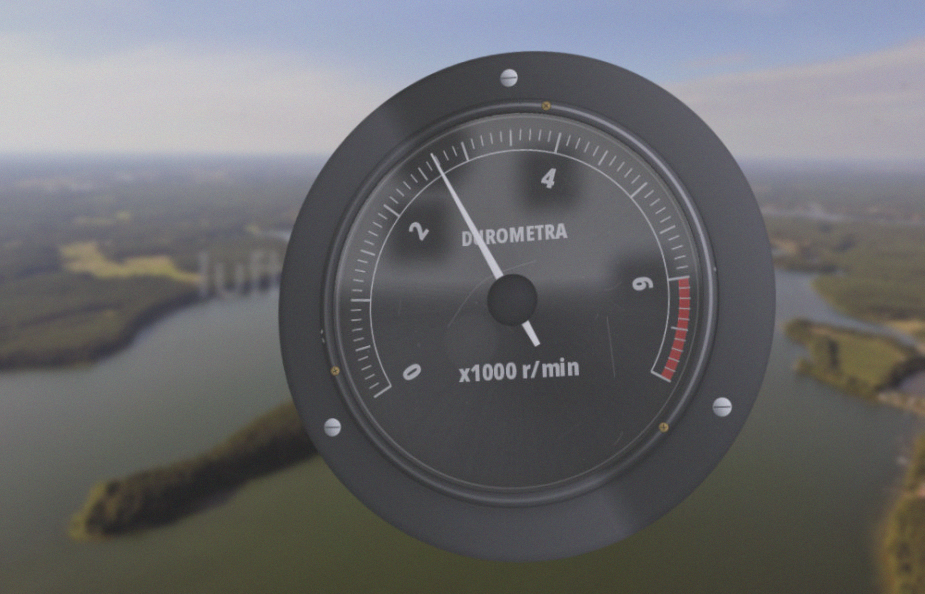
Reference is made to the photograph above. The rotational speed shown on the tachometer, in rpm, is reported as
2700 rpm
